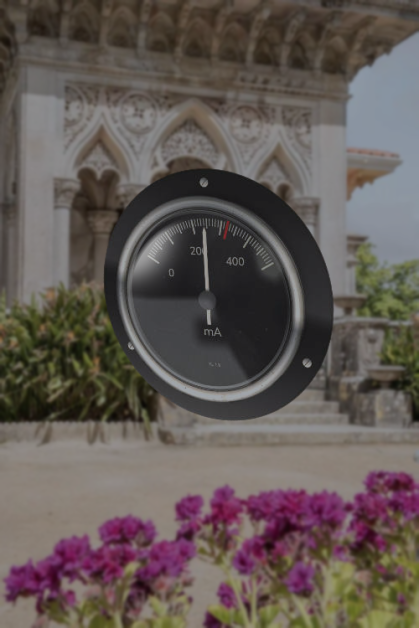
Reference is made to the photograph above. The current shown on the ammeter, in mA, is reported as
250 mA
